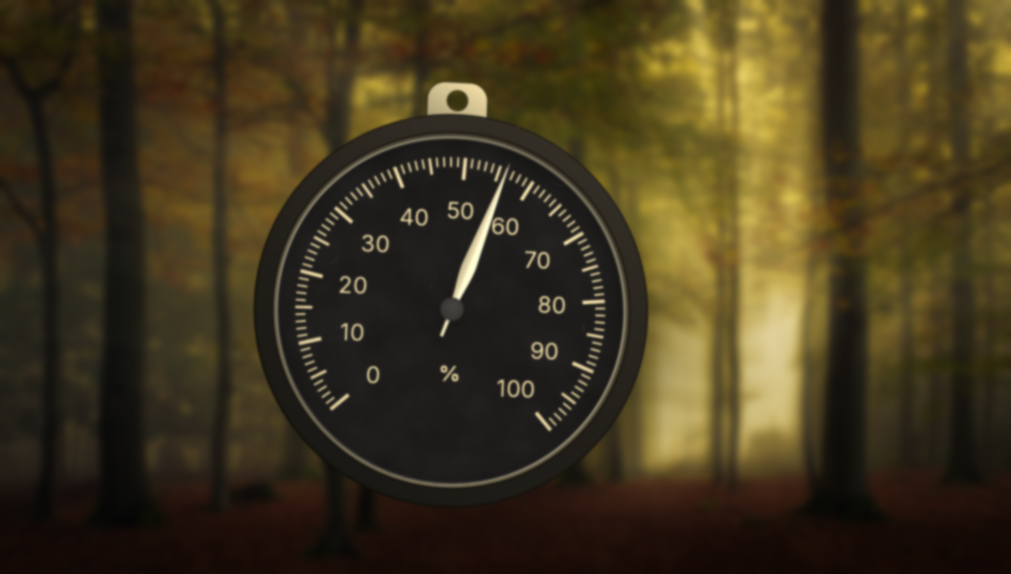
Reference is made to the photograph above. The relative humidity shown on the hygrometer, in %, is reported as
56 %
